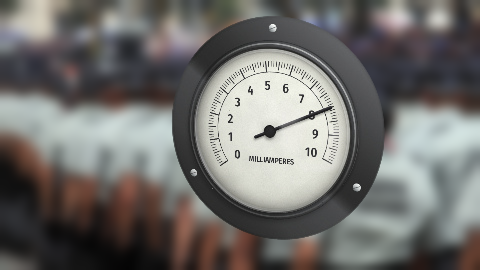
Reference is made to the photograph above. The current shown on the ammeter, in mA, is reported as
8 mA
